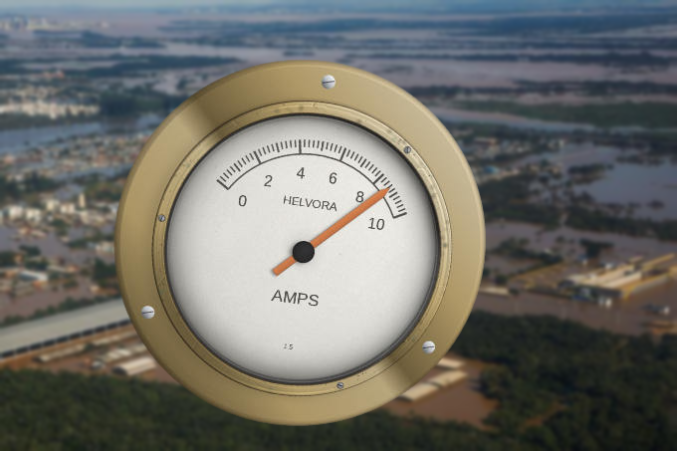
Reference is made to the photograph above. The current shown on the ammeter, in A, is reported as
8.6 A
